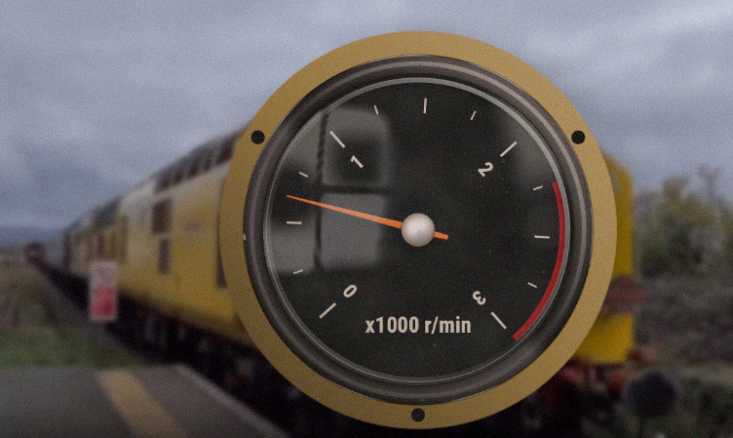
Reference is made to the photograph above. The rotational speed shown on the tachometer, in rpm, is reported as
625 rpm
